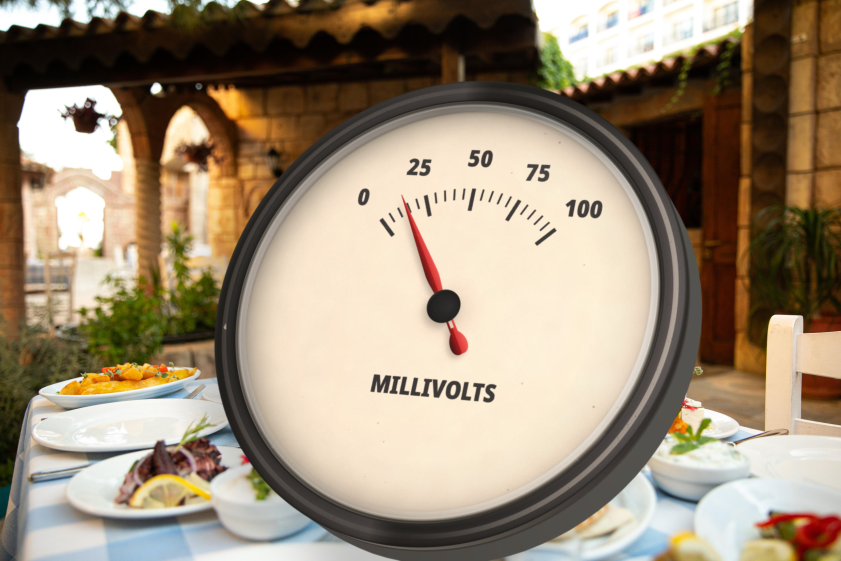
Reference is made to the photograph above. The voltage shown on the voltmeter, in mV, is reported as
15 mV
